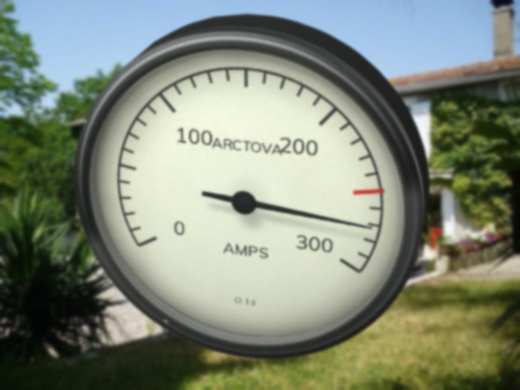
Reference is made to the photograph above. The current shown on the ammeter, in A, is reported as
270 A
